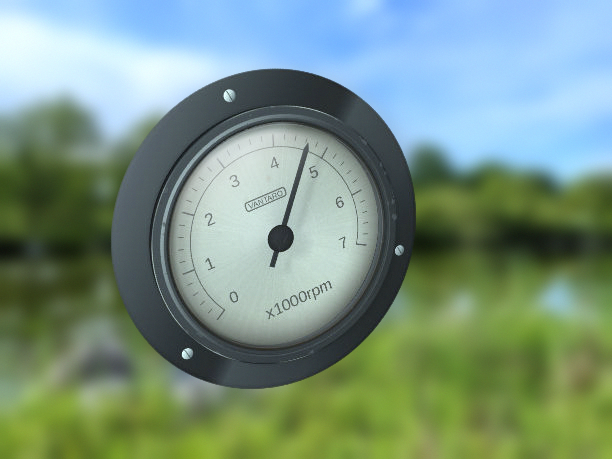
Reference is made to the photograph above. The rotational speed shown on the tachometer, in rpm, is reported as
4600 rpm
